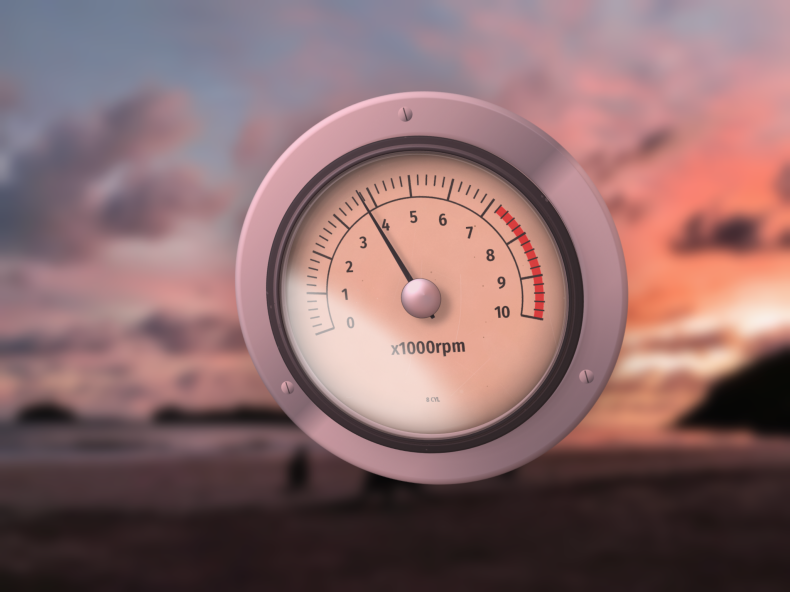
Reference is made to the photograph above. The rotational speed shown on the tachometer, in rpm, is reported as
3800 rpm
